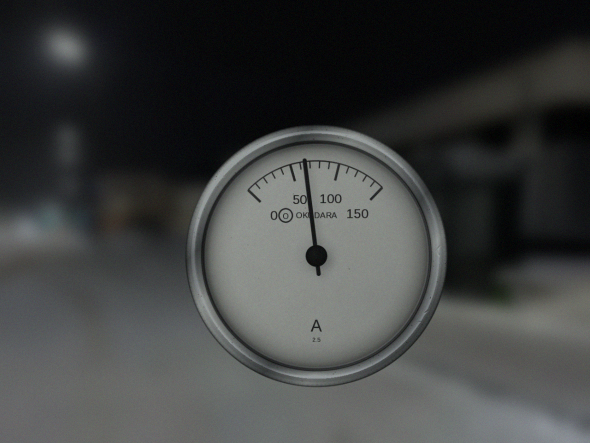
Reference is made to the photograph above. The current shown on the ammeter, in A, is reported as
65 A
